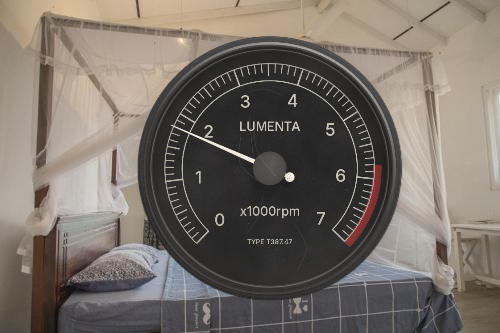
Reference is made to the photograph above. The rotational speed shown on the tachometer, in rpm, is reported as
1800 rpm
